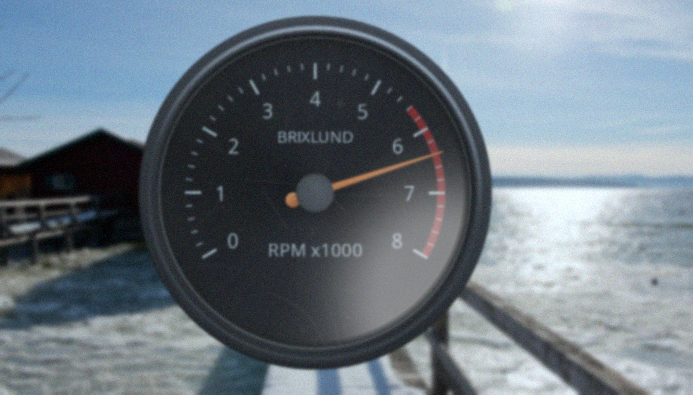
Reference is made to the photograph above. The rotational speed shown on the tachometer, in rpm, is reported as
6400 rpm
